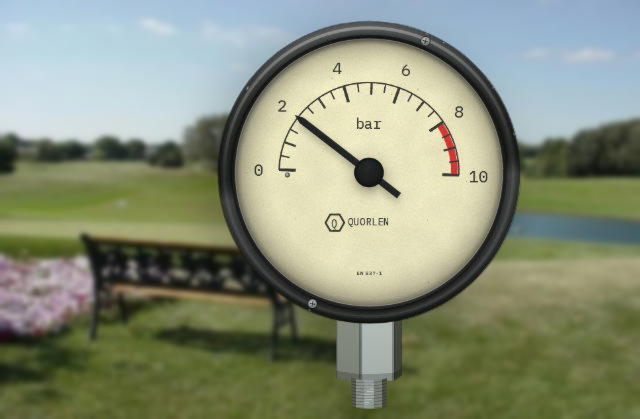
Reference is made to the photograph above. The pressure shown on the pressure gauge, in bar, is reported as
2 bar
